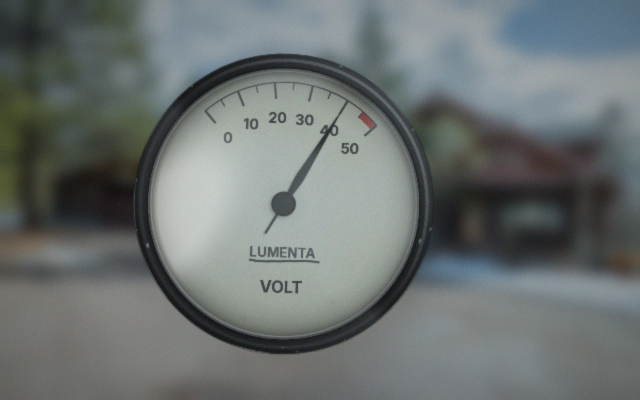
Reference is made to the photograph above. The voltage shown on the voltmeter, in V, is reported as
40 V
